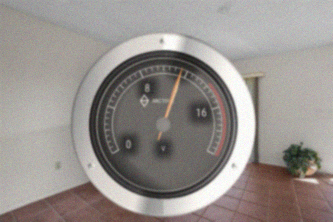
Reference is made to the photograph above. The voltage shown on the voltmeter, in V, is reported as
11.5 V
